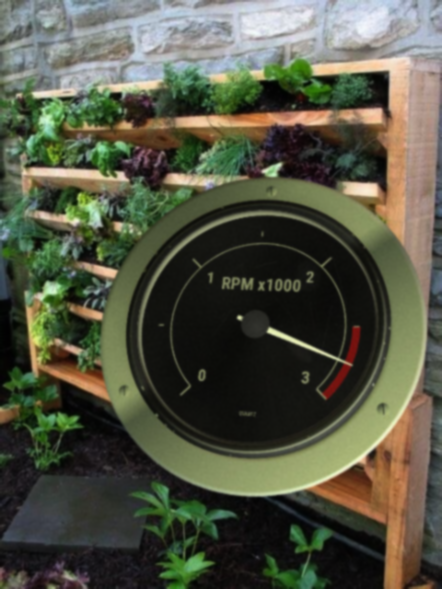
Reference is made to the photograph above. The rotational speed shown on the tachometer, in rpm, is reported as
2750 rpm
